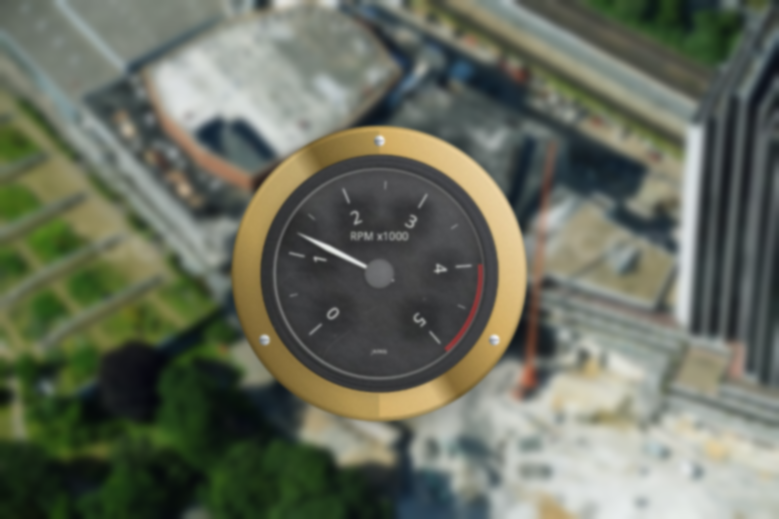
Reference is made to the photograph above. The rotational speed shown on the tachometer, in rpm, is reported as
1250 rpm
